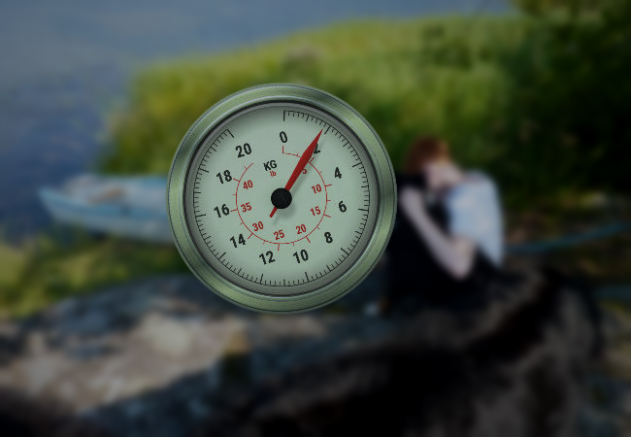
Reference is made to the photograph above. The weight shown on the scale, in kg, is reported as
1.8 kg
